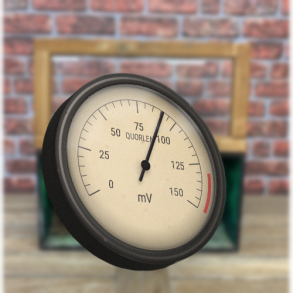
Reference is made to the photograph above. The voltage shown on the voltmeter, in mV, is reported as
90 mV
